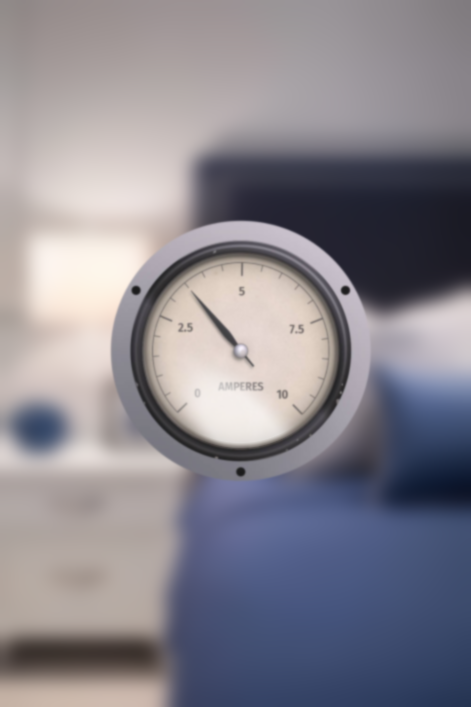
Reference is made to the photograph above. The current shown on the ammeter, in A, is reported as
3.5 A
